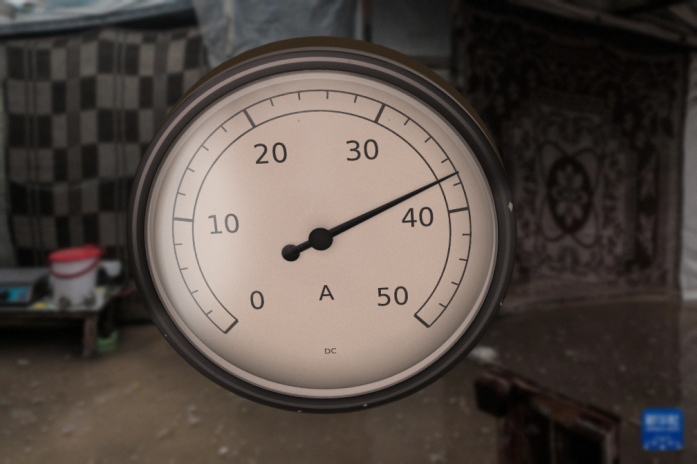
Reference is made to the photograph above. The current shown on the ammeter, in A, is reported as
37 A
